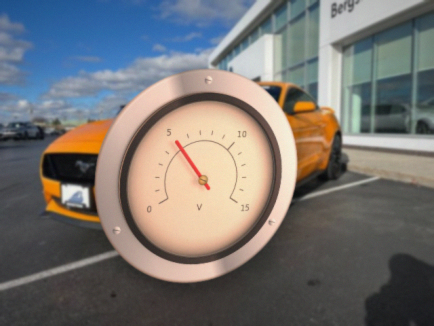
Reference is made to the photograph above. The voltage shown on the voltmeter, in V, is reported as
5 V
